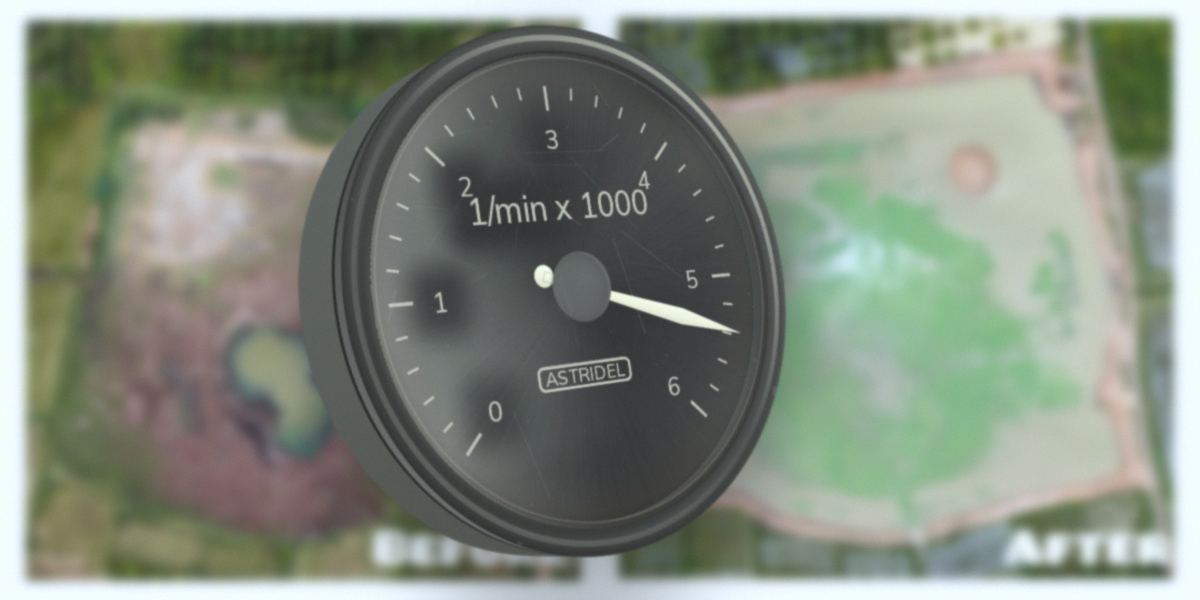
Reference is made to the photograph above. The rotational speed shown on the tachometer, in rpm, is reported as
5400 rpm
